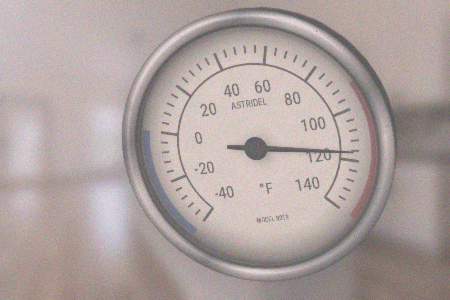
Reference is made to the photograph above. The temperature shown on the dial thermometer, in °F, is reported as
116 °F
